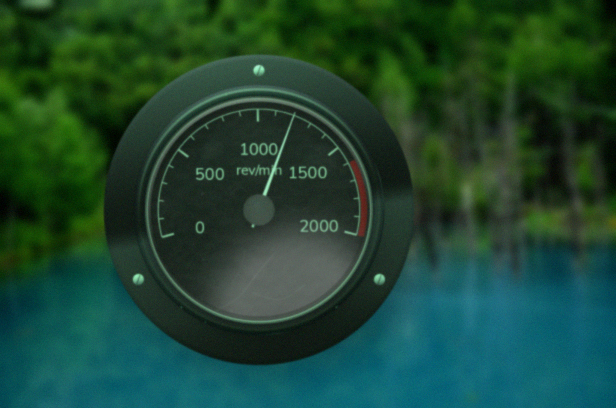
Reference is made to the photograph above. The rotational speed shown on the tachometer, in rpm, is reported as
1200 rpm
